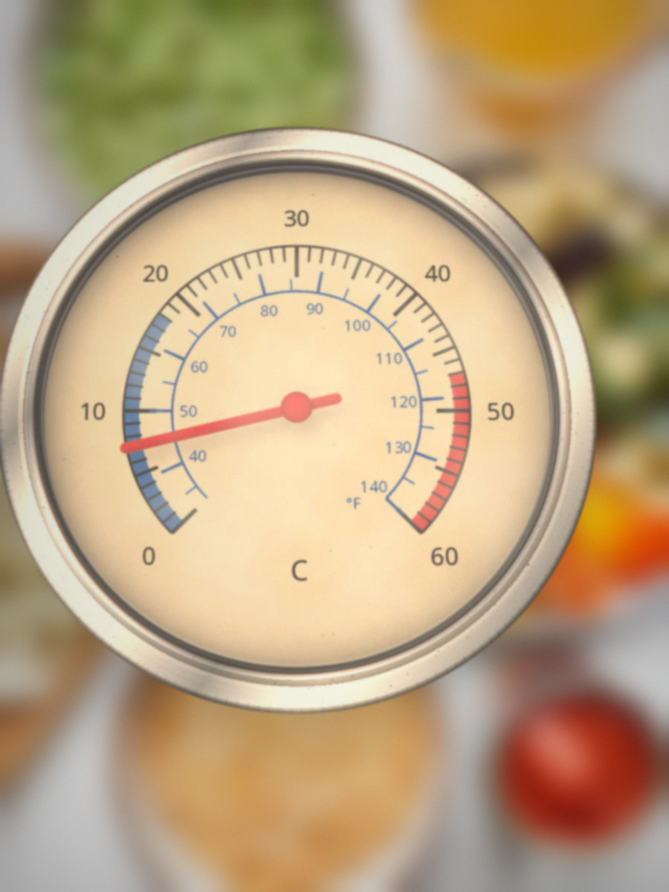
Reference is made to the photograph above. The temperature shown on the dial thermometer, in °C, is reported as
7 °C
